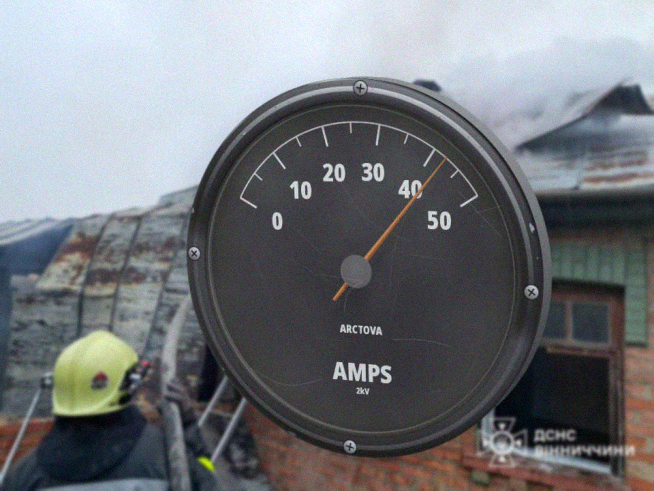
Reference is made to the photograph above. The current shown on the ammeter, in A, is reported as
42.5 A
